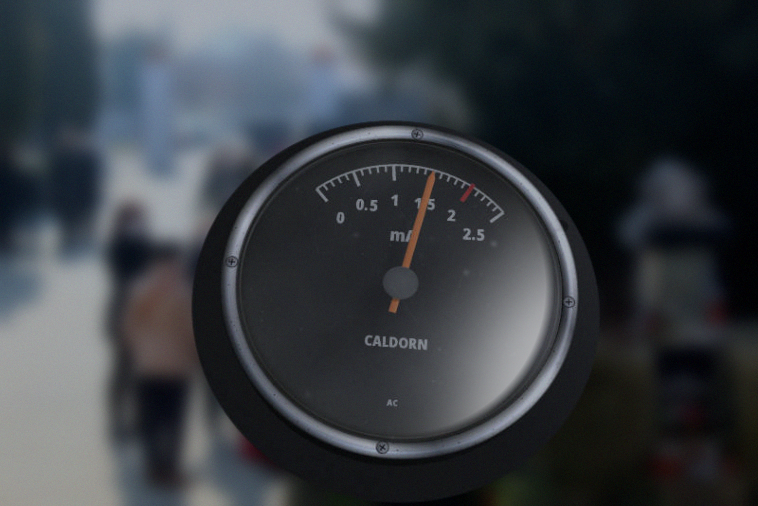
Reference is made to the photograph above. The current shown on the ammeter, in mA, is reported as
1.5 mA
